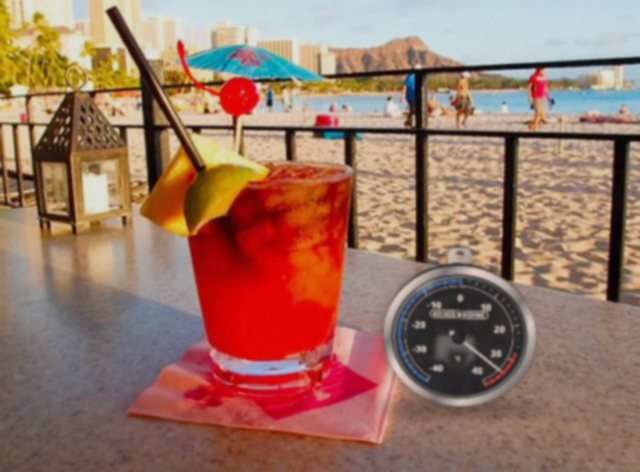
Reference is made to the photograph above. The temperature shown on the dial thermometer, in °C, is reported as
34 °C
